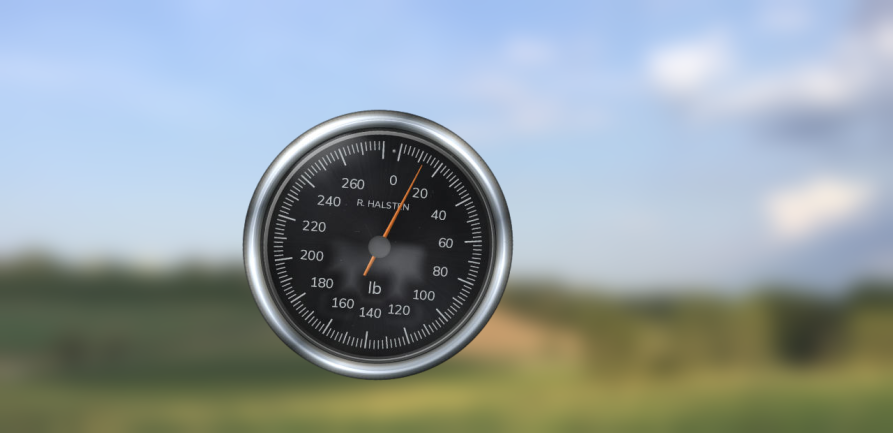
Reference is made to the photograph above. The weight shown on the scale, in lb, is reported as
12 lb
